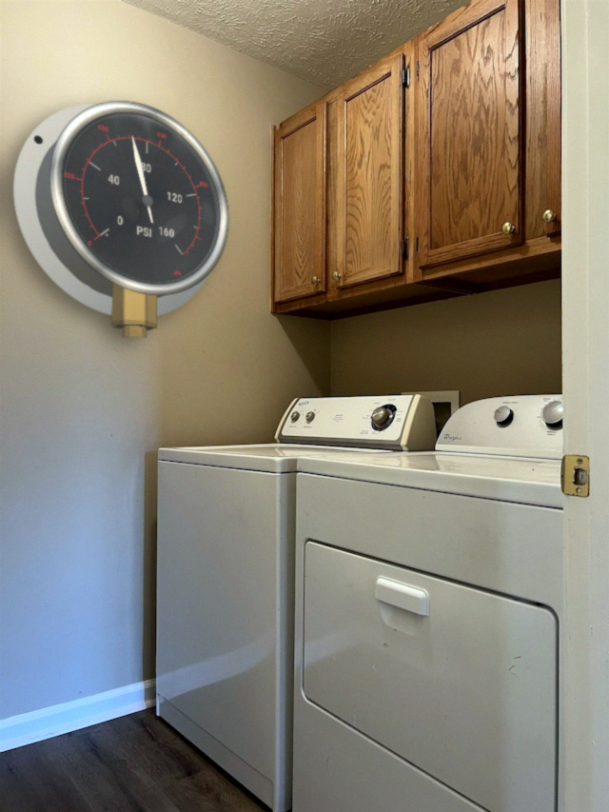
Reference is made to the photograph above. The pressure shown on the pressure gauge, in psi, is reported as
70 psi
